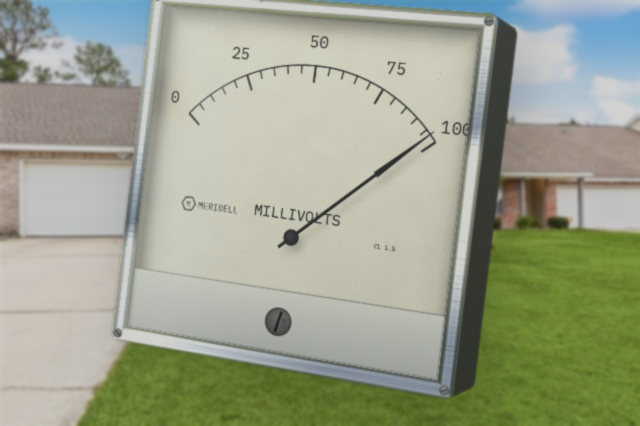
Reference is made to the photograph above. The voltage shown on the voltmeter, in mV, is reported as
97.5 mV
